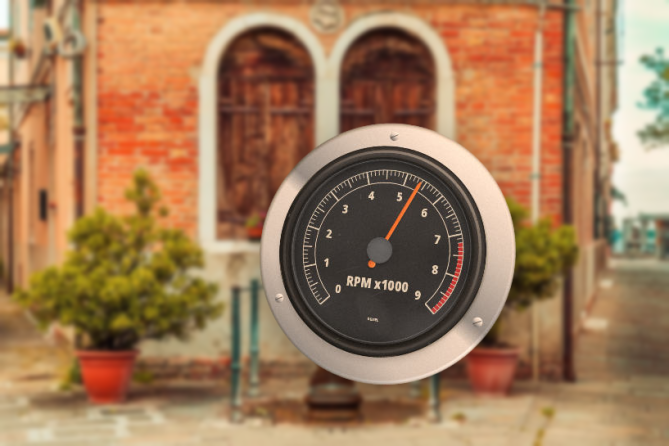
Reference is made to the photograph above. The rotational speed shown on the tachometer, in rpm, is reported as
5400 rpm
